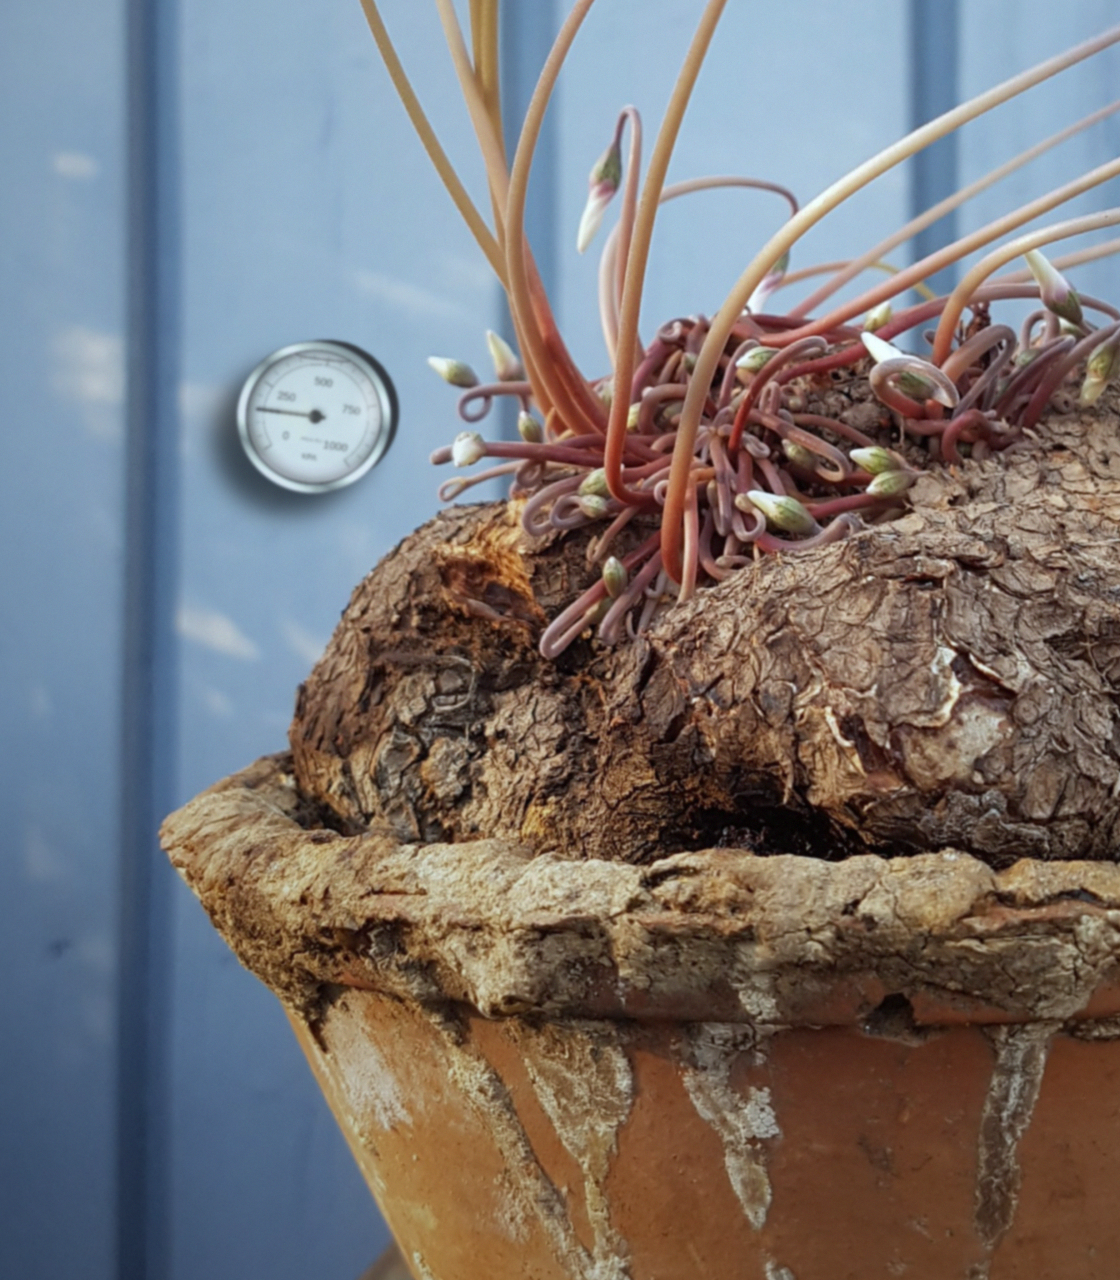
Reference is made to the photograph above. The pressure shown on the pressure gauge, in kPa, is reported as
150 kPa
